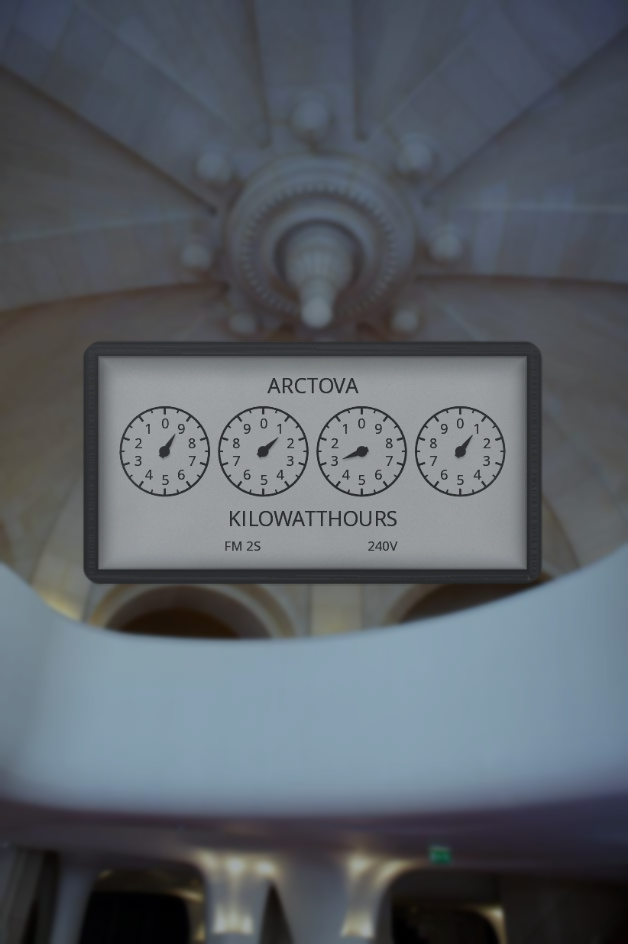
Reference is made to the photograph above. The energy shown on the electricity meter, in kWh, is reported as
9131 kWh
